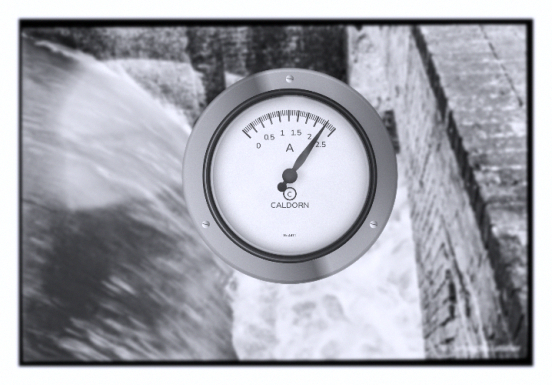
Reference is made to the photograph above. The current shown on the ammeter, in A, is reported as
2.25 A
